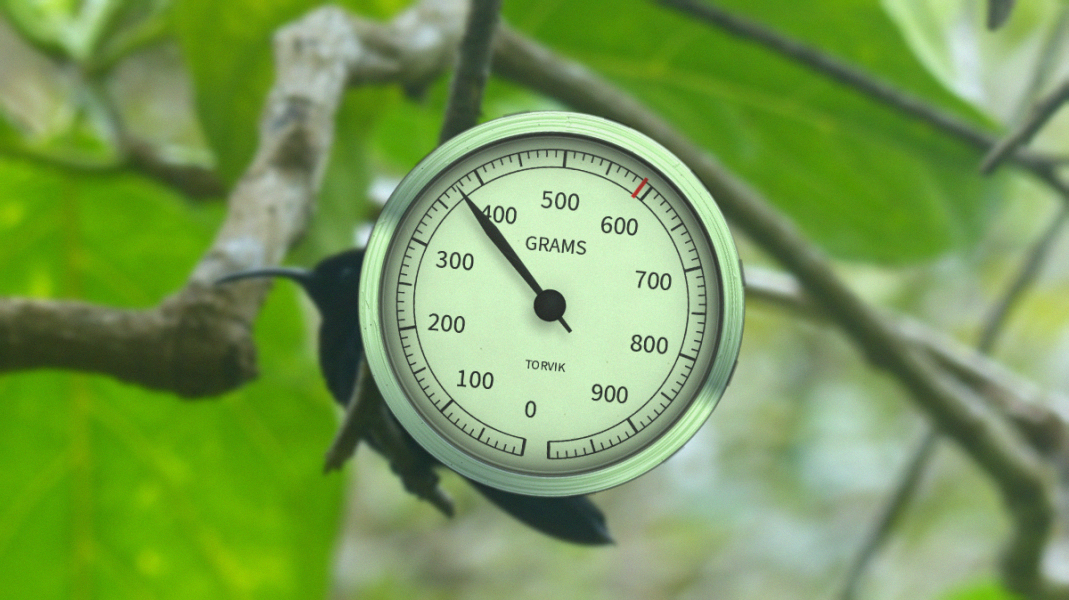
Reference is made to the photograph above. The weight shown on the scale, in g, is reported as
375 g
